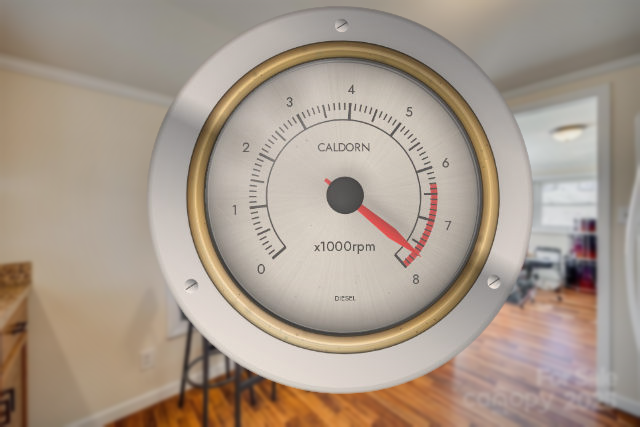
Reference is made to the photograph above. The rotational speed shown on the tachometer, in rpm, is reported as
7700 rpm
